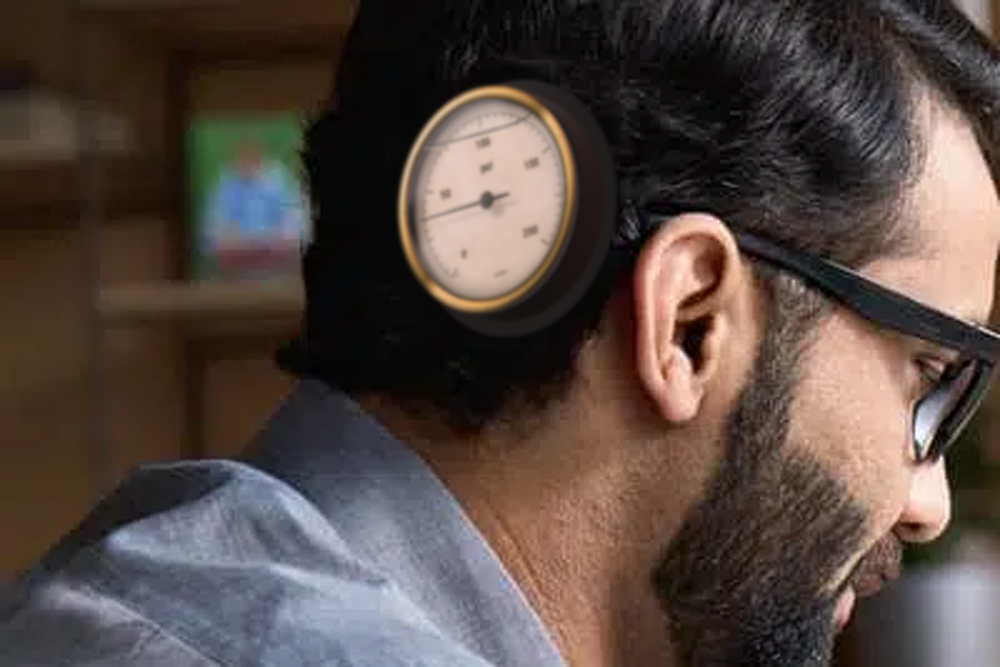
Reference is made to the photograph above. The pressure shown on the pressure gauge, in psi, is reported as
35 psi
